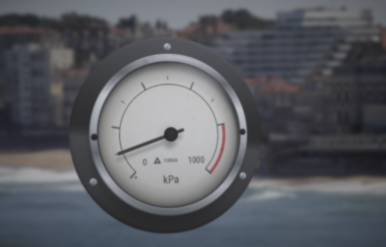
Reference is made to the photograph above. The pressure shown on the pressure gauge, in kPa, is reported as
100 kPa
